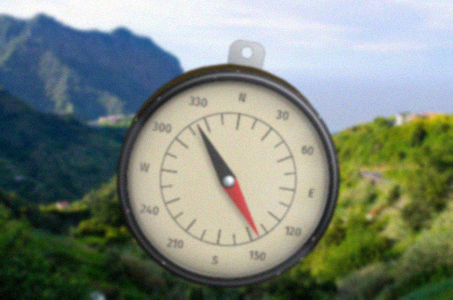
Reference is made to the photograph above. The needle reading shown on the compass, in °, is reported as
142.5 °
